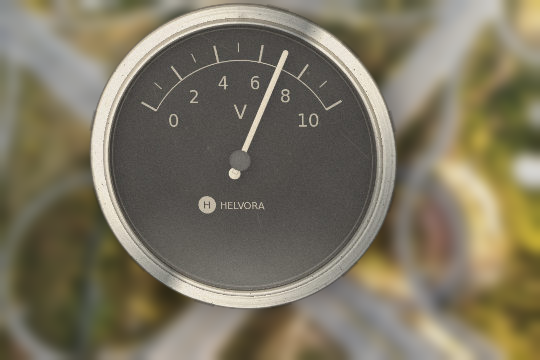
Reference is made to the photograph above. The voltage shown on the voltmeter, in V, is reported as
7 V
